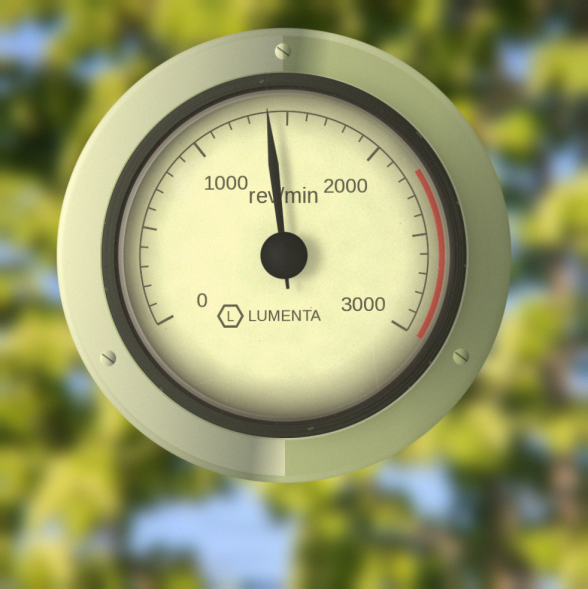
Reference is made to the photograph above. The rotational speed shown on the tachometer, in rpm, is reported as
1400 rpm
